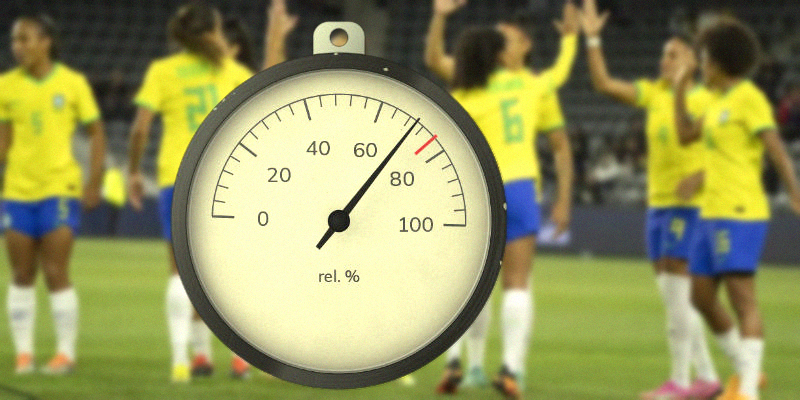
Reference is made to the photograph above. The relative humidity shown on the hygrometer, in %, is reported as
70 %
